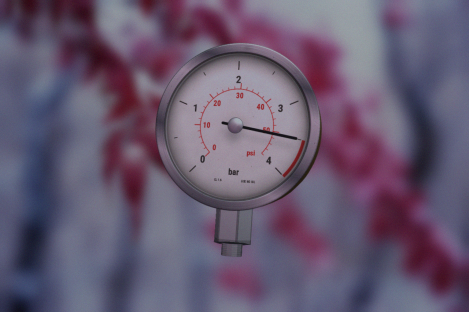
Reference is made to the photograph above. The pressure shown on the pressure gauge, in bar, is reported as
3.5 bar
